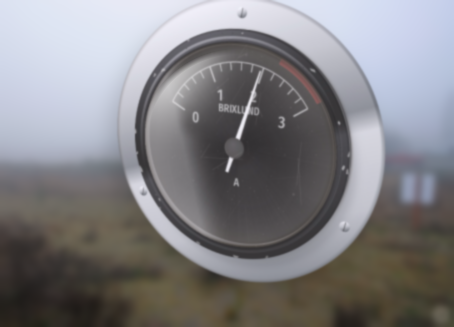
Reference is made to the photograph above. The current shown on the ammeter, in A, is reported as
2 A
